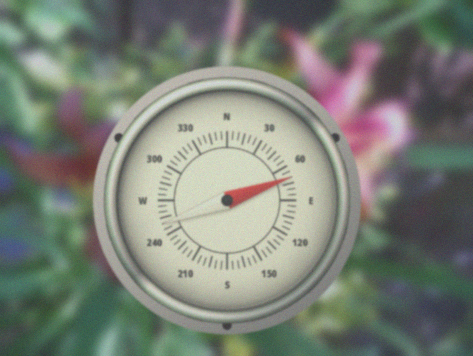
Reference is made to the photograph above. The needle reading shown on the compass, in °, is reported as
70 °
